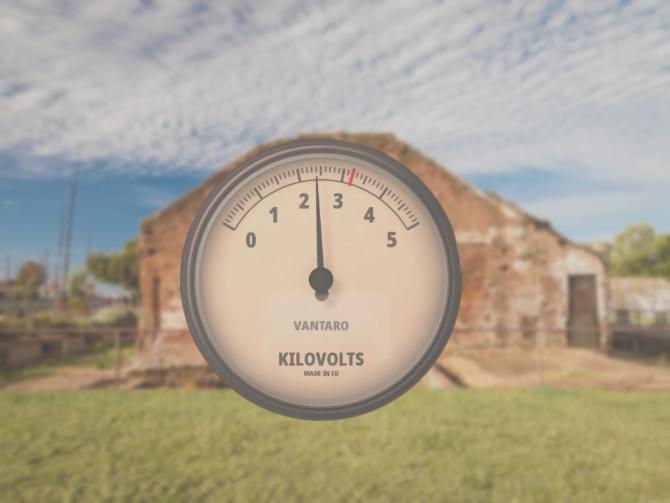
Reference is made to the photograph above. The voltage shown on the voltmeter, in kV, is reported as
2.4 kV
